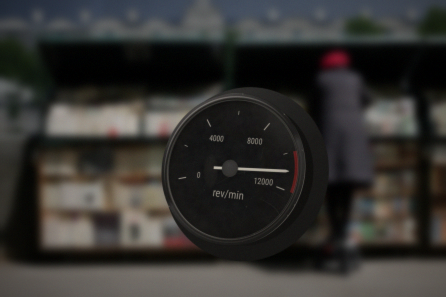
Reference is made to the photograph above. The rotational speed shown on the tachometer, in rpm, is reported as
11000 rpm
